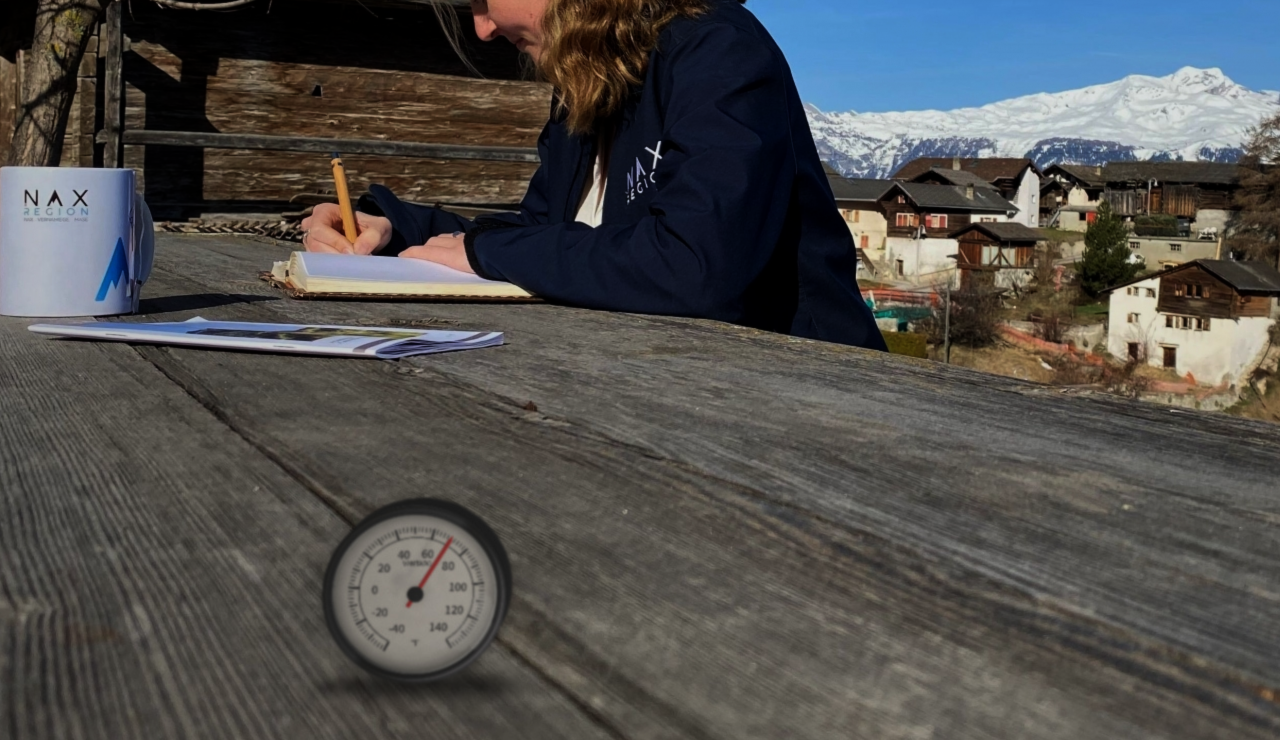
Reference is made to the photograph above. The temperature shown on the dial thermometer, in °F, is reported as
70 °F
